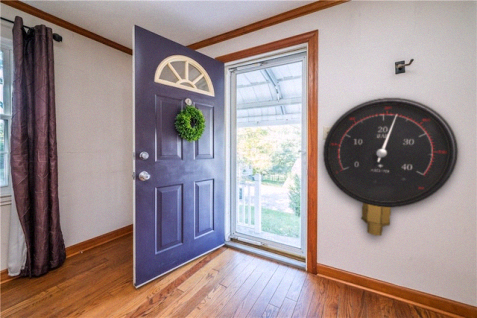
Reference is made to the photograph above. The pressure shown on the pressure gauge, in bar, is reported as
22.5 bar
